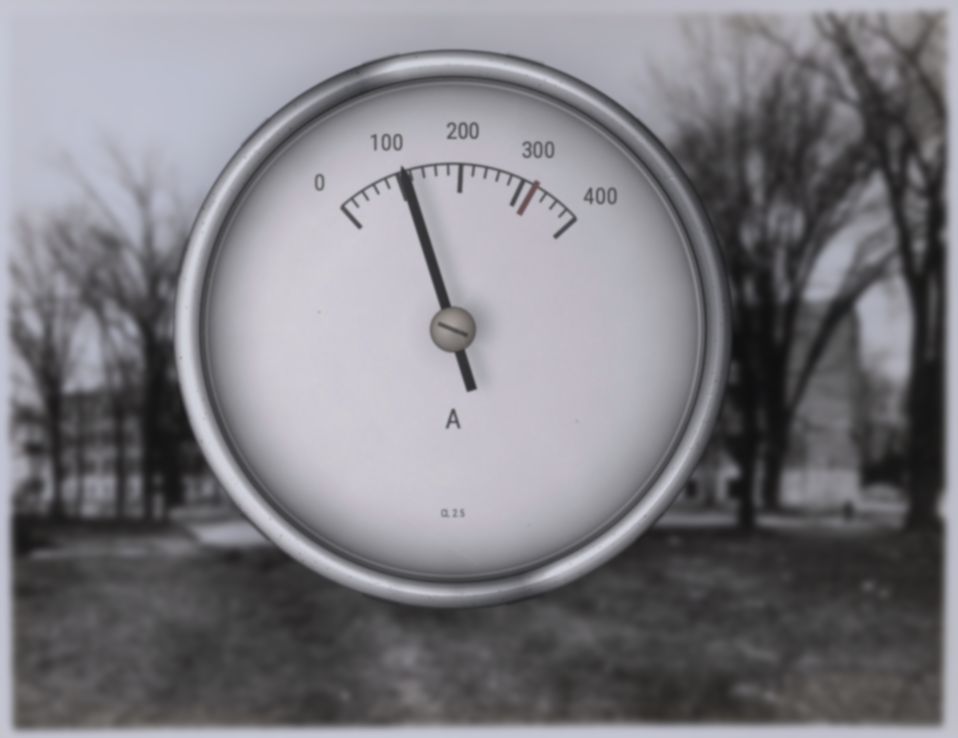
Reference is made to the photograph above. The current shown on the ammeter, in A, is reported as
110 A
